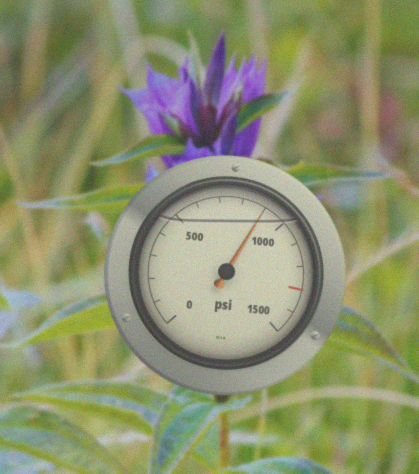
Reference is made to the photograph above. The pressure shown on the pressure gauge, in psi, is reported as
900 psi
